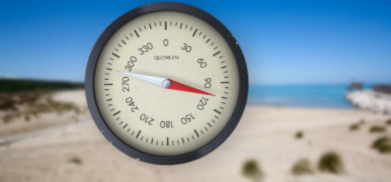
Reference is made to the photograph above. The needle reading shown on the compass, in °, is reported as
105 °
